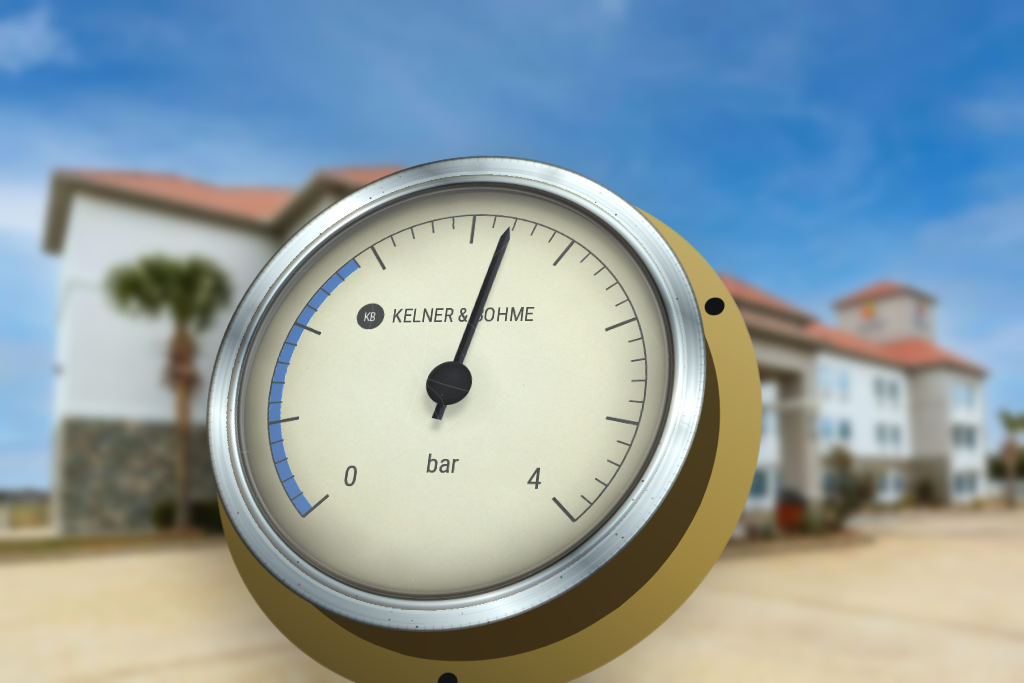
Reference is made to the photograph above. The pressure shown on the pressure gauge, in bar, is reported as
2.2 bar
